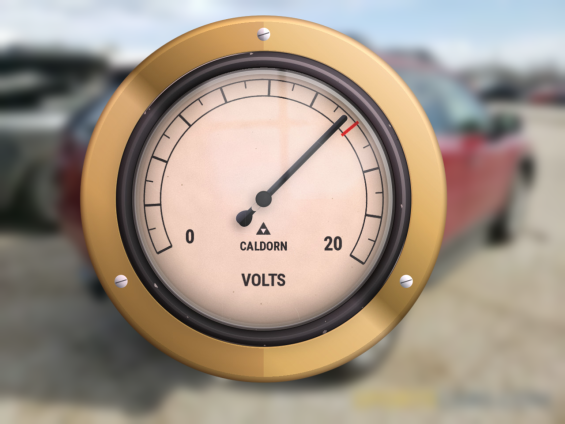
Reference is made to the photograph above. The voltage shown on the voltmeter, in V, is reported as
13.5 V
